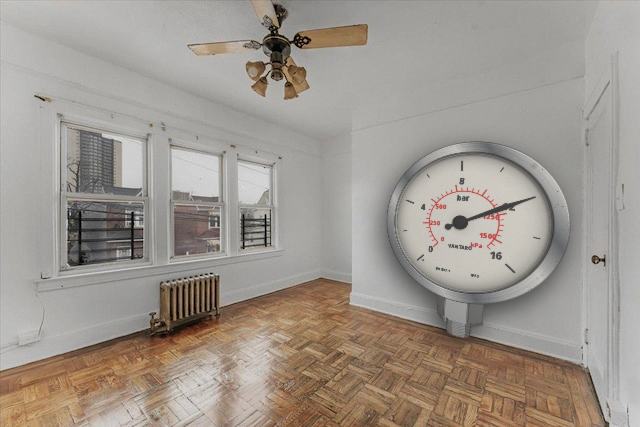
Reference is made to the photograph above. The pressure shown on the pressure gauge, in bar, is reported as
12 bar
